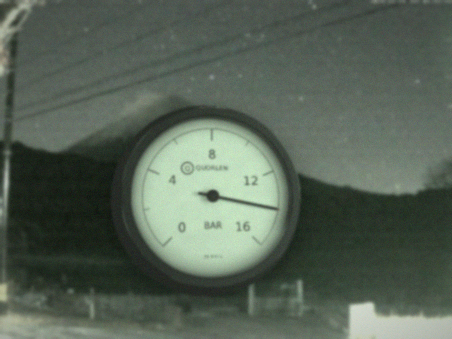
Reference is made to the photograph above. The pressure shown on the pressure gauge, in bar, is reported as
14 bar
